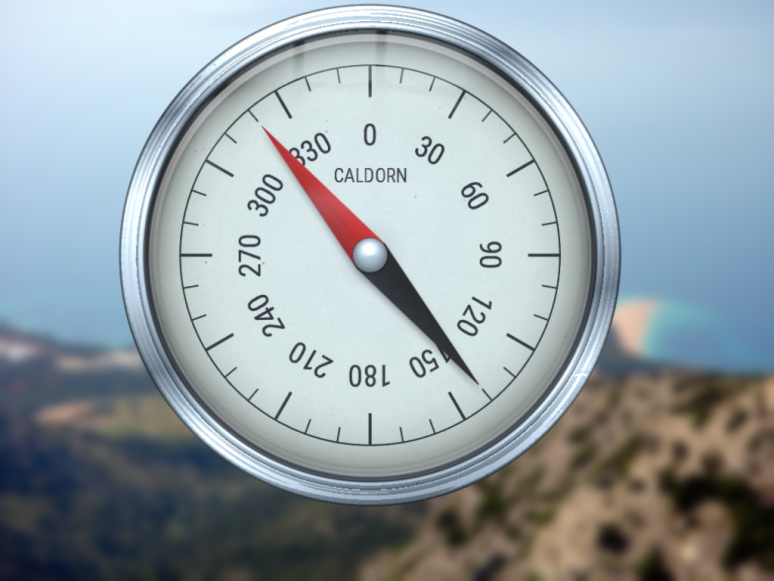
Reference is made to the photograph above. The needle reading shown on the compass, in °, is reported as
320 °
